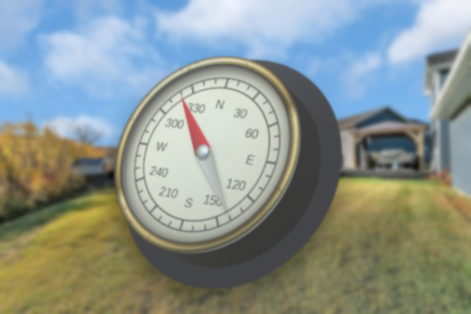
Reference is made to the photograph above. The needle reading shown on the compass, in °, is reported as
320 °
